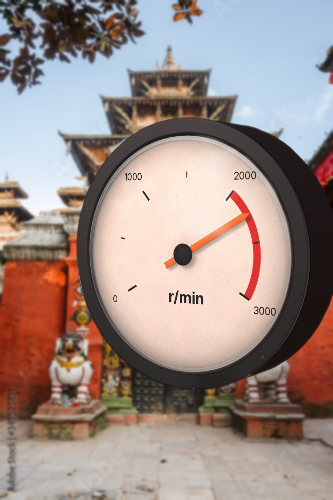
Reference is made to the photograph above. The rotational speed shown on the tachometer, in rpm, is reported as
2250 rpm
